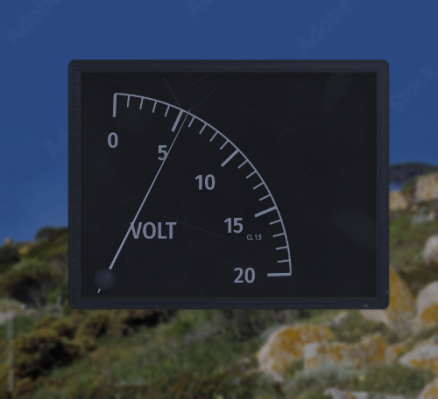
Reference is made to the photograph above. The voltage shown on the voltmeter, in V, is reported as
5.5 V
